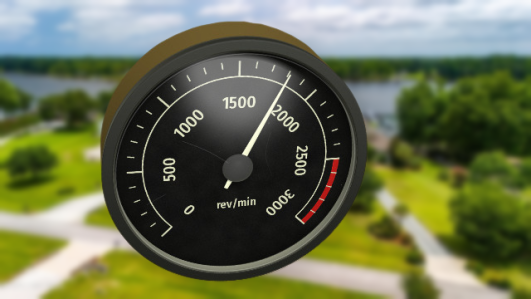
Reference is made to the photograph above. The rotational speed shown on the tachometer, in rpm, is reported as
1800 rpm
